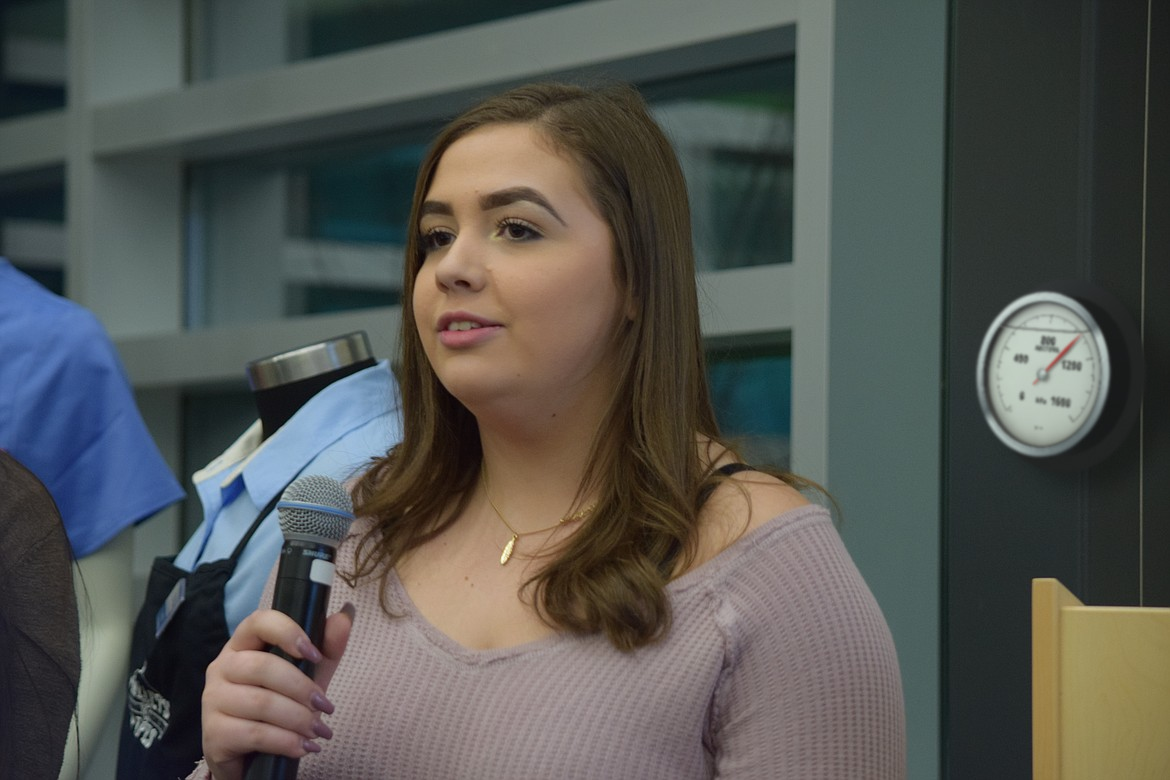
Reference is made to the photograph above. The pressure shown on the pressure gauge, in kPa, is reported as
1050 kPa
